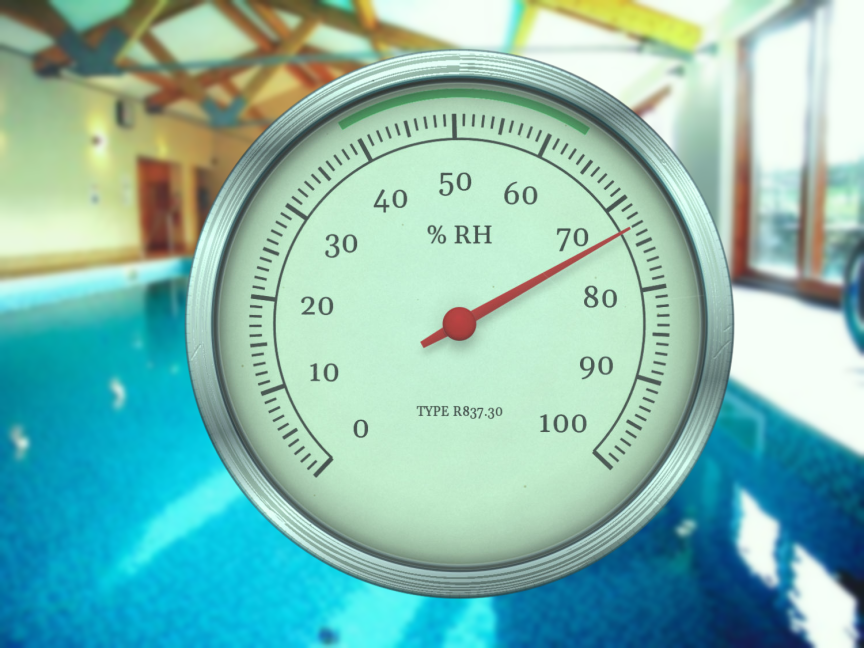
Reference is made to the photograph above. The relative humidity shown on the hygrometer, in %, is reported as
73 %
